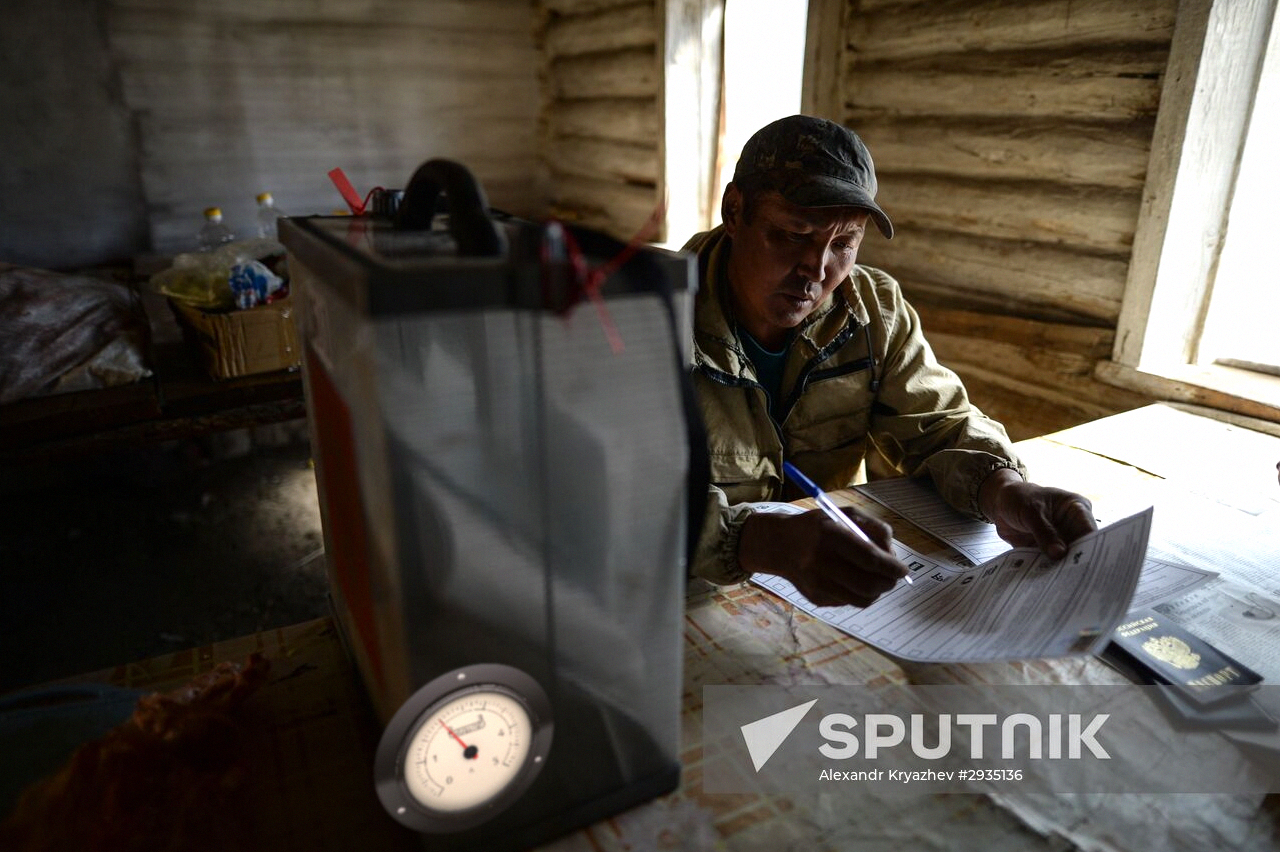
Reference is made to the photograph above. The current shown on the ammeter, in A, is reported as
2 A
